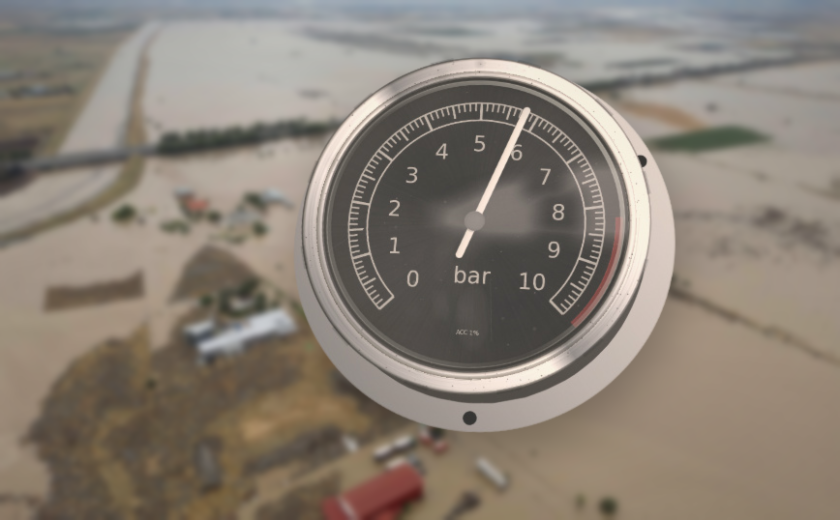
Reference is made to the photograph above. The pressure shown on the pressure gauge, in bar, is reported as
5.8 bar
